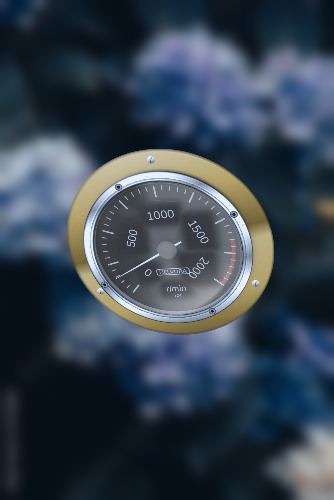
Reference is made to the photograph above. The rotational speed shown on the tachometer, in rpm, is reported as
150 rpm
